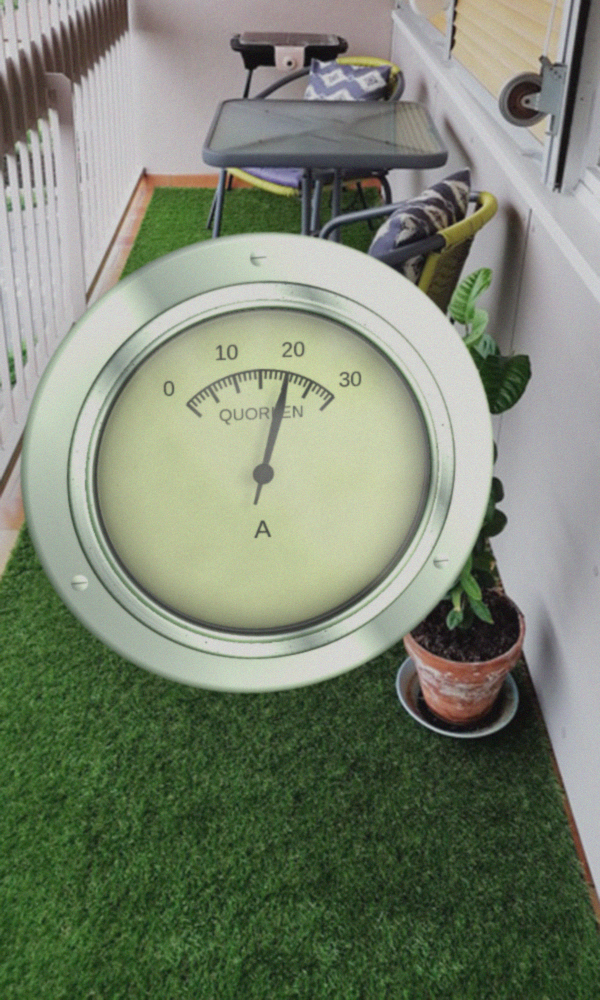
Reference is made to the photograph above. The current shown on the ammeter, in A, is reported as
20 A
